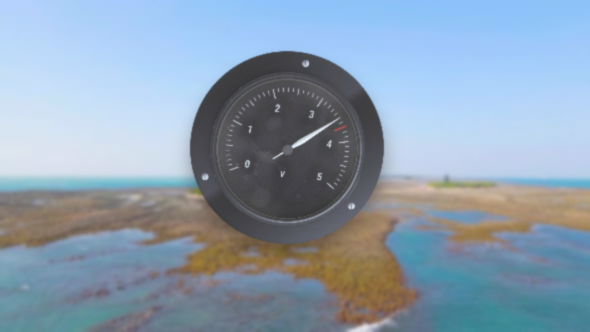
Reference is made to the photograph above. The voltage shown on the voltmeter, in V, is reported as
3.5 V
